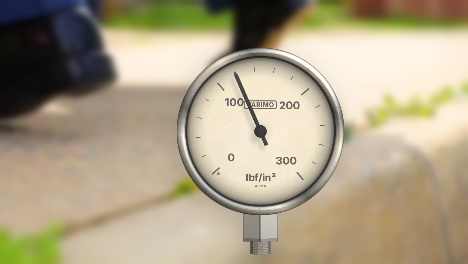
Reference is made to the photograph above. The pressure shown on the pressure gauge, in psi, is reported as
120 psi
